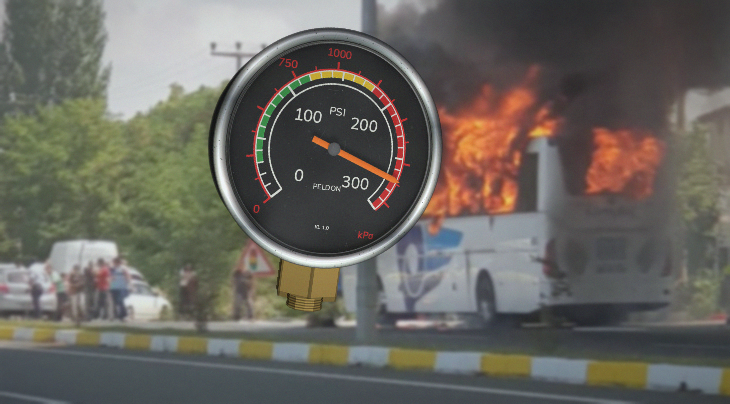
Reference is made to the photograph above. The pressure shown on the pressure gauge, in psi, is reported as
270 psi
